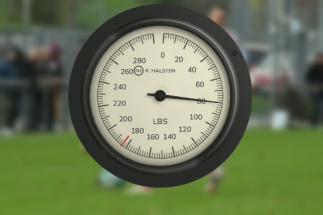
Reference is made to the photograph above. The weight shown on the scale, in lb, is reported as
80 lb
